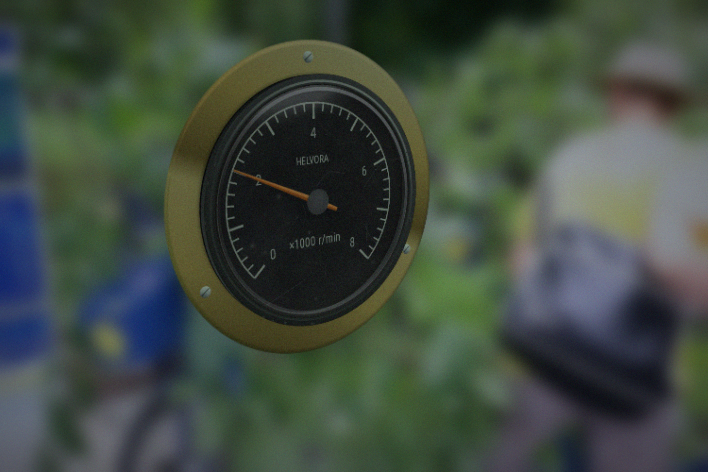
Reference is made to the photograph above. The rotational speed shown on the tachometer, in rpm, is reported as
2000 rpm
